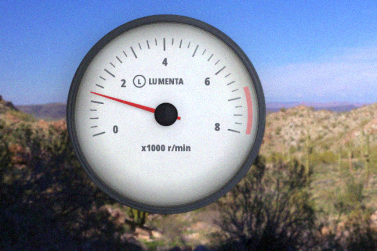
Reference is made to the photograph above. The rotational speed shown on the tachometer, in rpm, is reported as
1250 rpm
